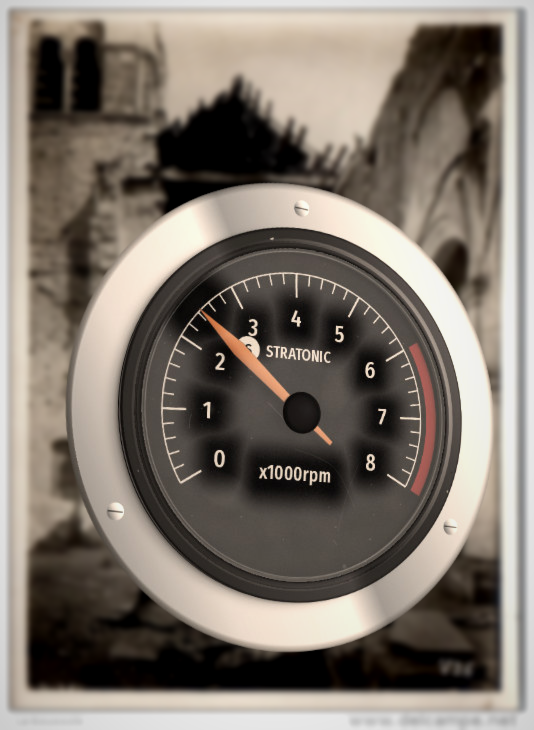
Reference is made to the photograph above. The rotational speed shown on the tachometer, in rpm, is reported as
2400 rpm
